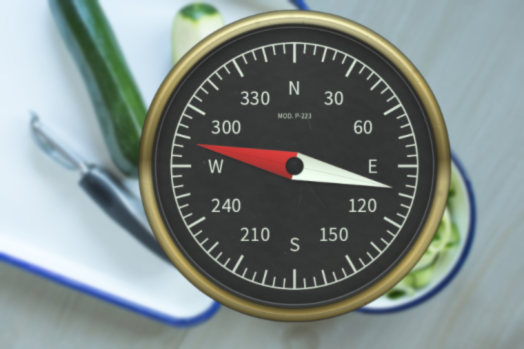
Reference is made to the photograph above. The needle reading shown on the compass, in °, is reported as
282.5 °
